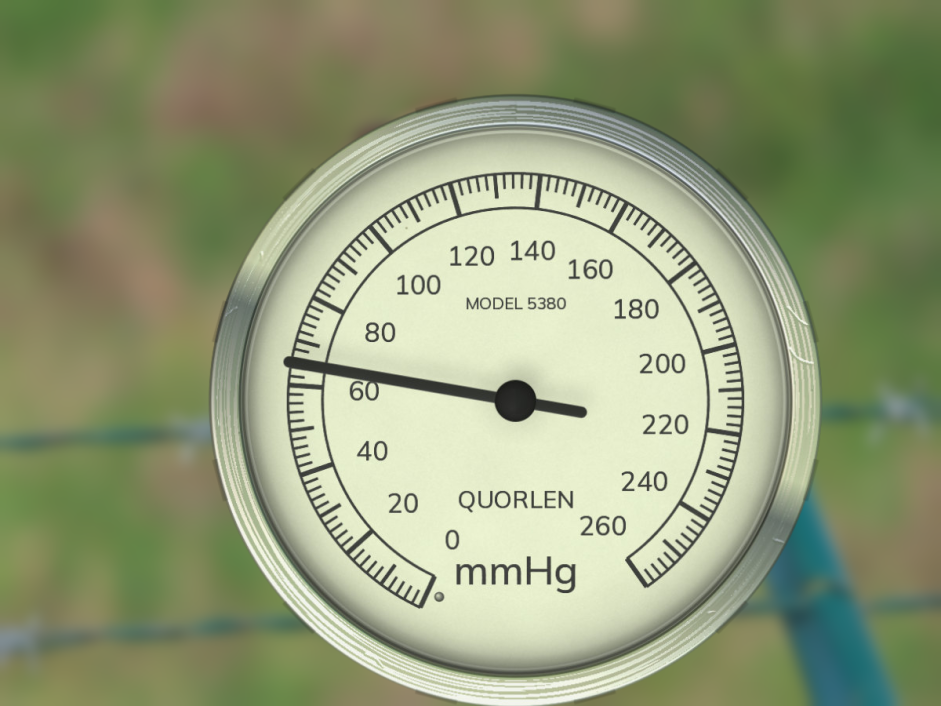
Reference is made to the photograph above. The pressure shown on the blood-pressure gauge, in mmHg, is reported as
65 mmHg
